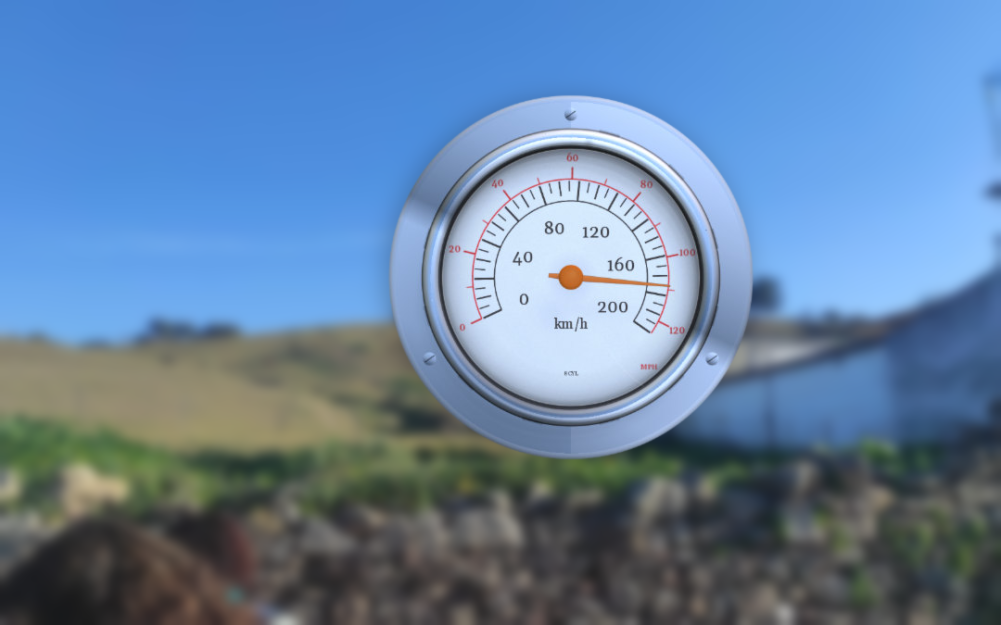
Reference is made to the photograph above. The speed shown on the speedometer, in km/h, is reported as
175 km/h
